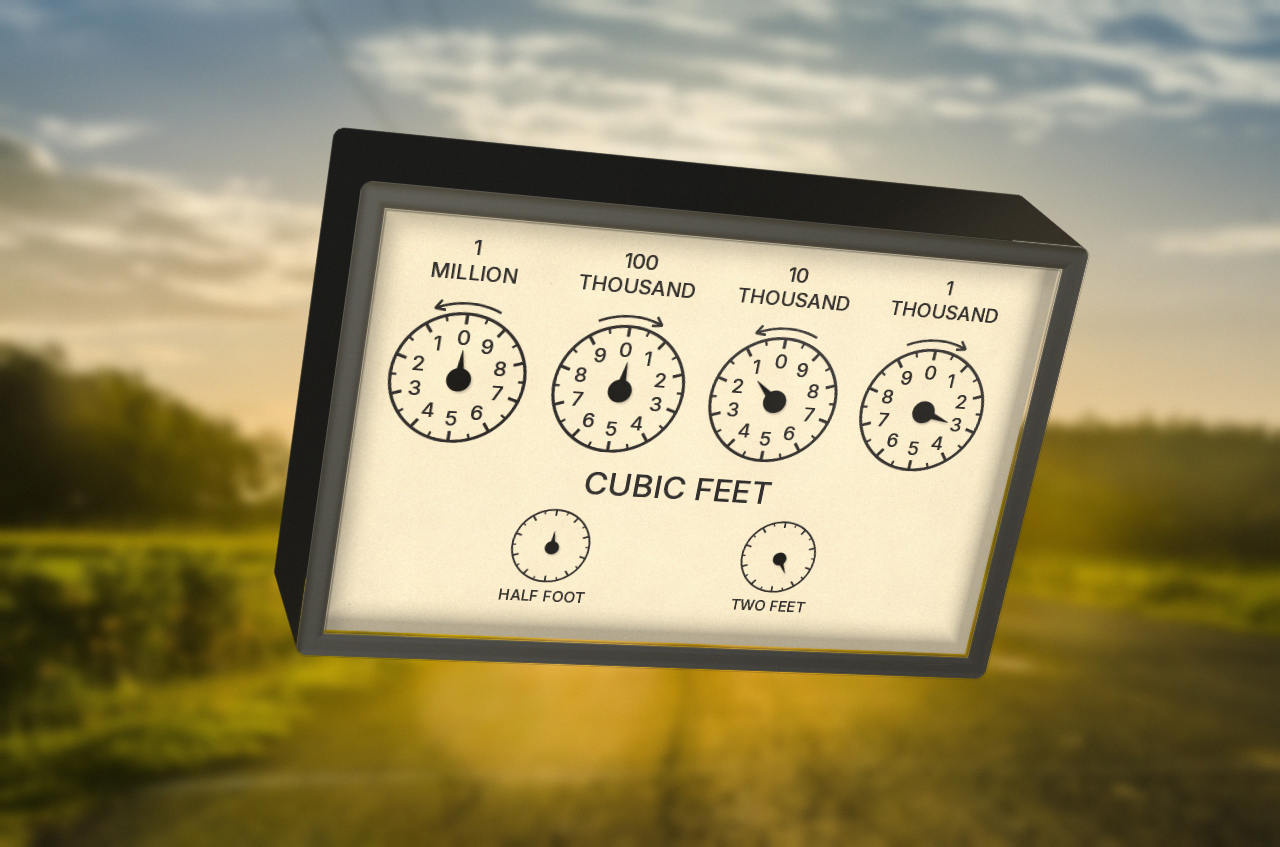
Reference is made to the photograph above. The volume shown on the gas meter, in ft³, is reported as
1300 ft³
